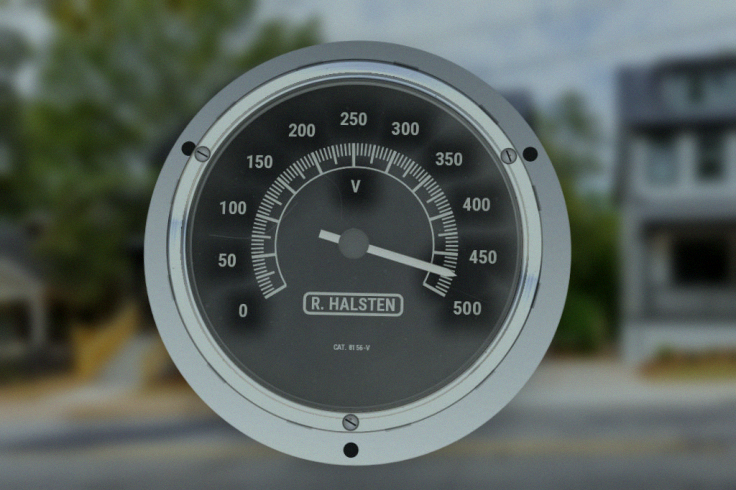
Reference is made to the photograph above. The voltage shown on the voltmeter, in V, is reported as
475 V
